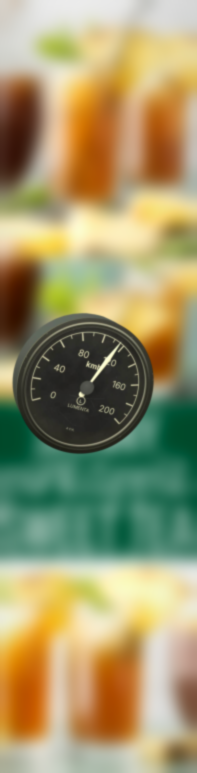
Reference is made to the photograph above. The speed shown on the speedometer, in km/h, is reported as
115 km/h
